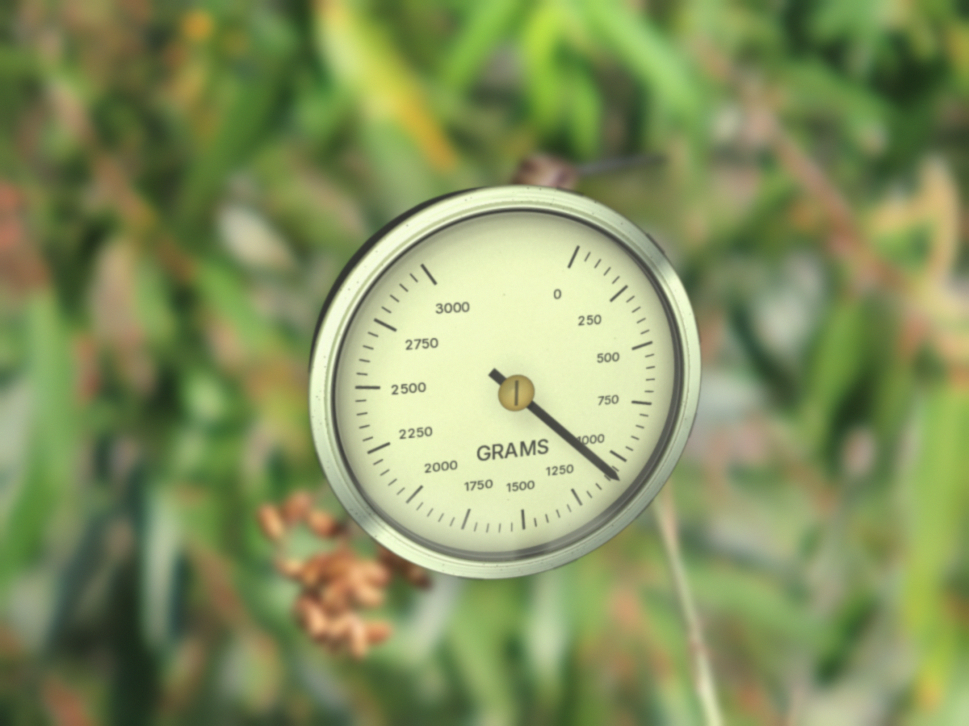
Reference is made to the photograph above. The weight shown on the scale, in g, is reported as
1075 g
